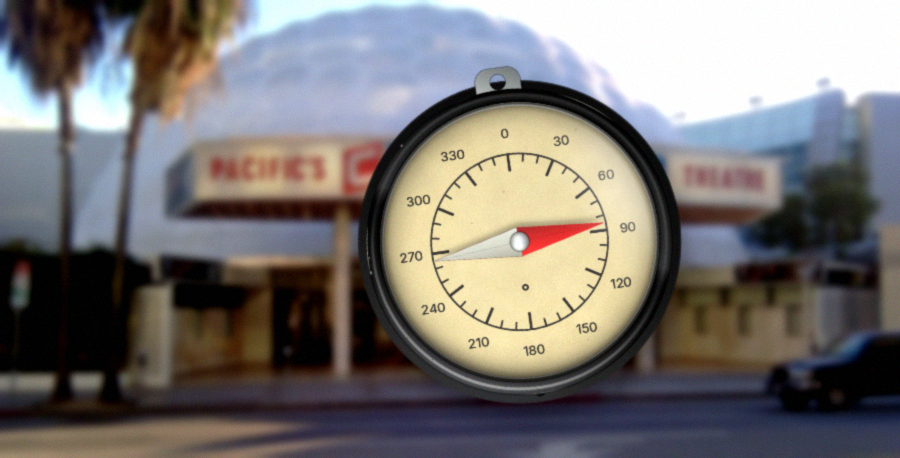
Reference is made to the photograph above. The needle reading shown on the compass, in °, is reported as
85 °
